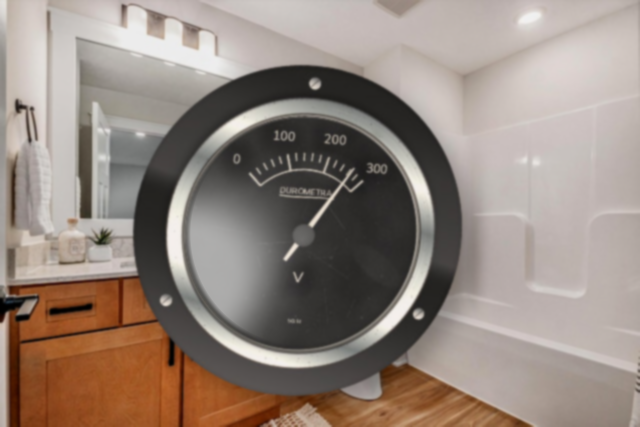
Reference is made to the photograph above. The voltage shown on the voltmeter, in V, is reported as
260 V
